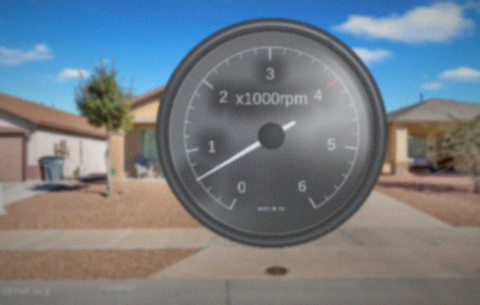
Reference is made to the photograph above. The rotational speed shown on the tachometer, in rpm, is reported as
600 rpm
